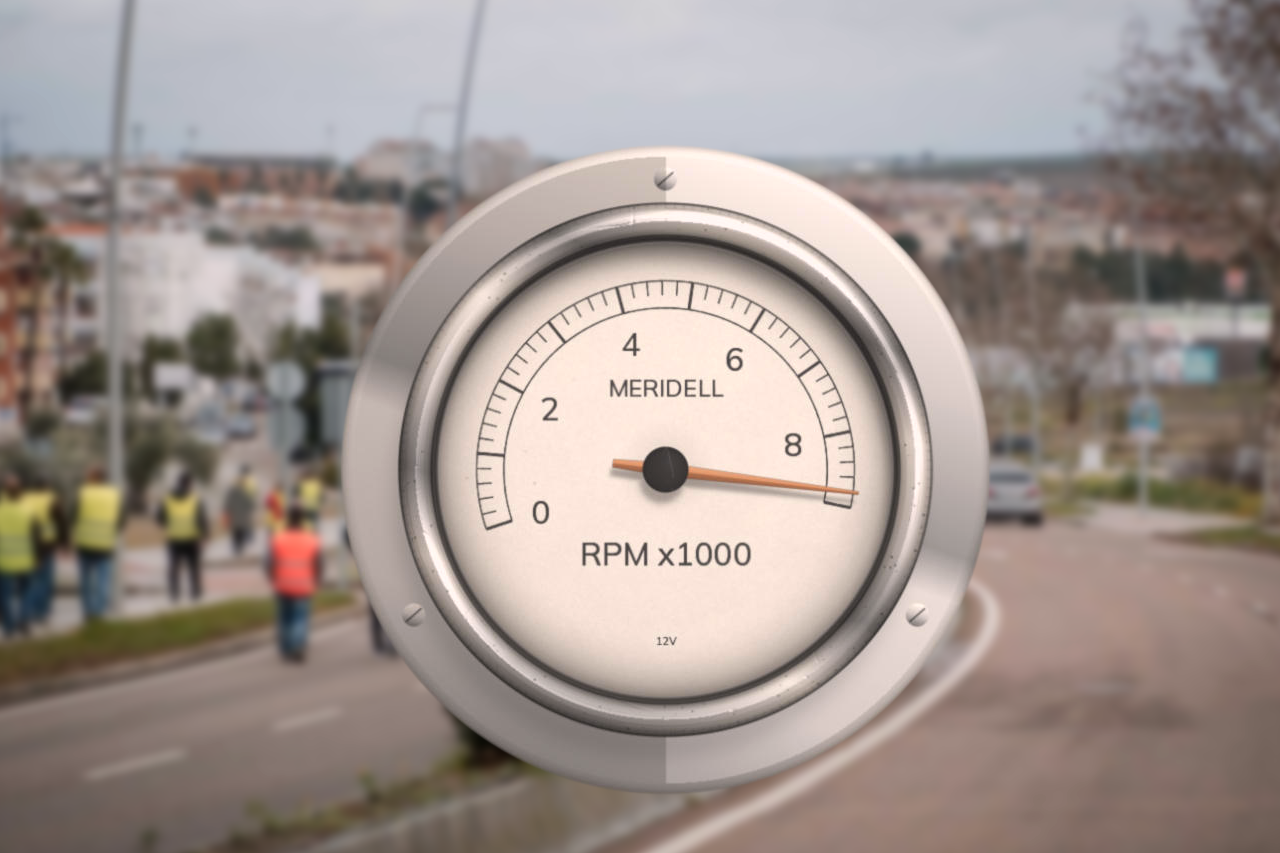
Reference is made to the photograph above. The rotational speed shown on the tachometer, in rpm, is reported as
8800 rpm
